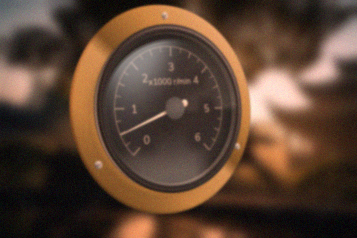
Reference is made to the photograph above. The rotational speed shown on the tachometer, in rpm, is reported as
500 rpm
